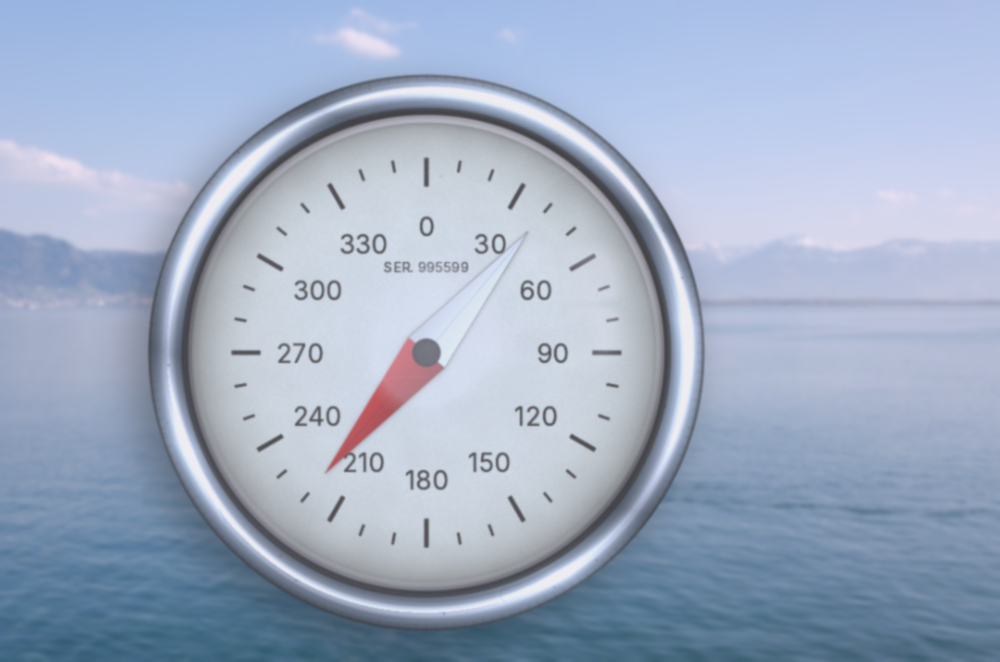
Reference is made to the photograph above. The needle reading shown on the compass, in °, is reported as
220 °
